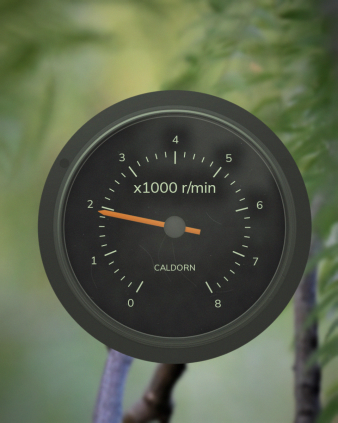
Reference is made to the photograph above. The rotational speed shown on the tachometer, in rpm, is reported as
1900 rpm
